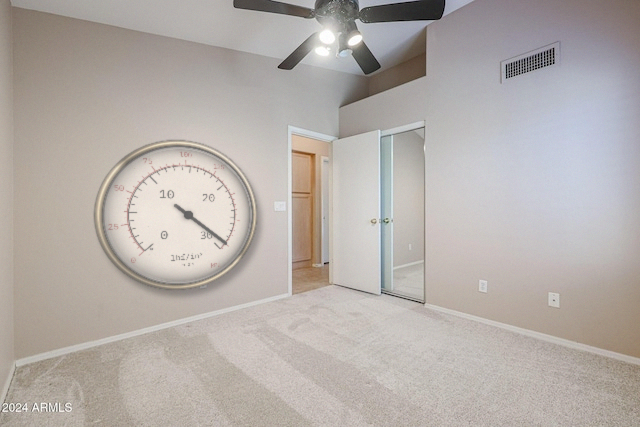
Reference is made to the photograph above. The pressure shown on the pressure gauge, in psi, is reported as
29 psi
